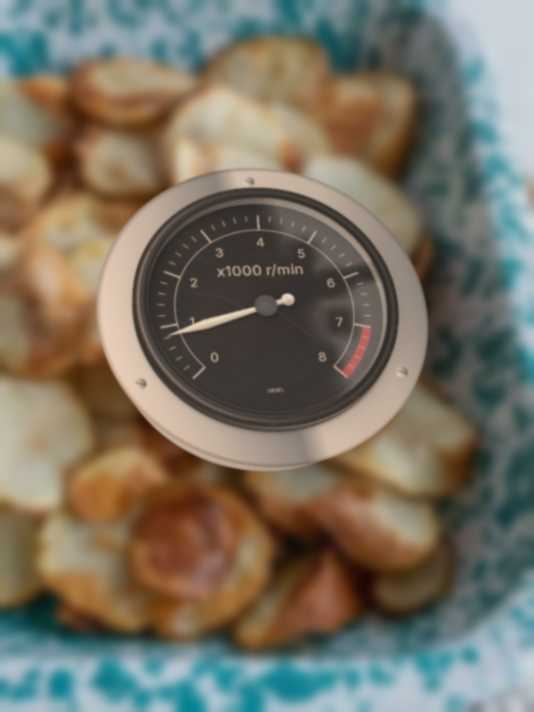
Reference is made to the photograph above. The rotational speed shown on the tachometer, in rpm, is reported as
800 rpm
